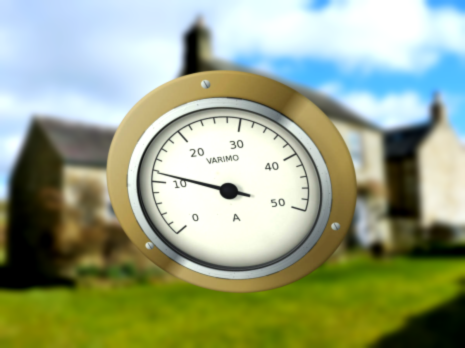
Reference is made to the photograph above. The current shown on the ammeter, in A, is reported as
12 A
